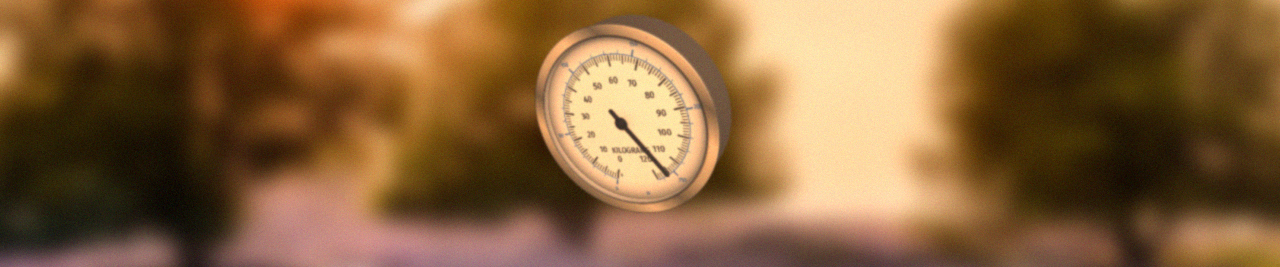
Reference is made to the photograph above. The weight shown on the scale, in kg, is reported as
115 kg
